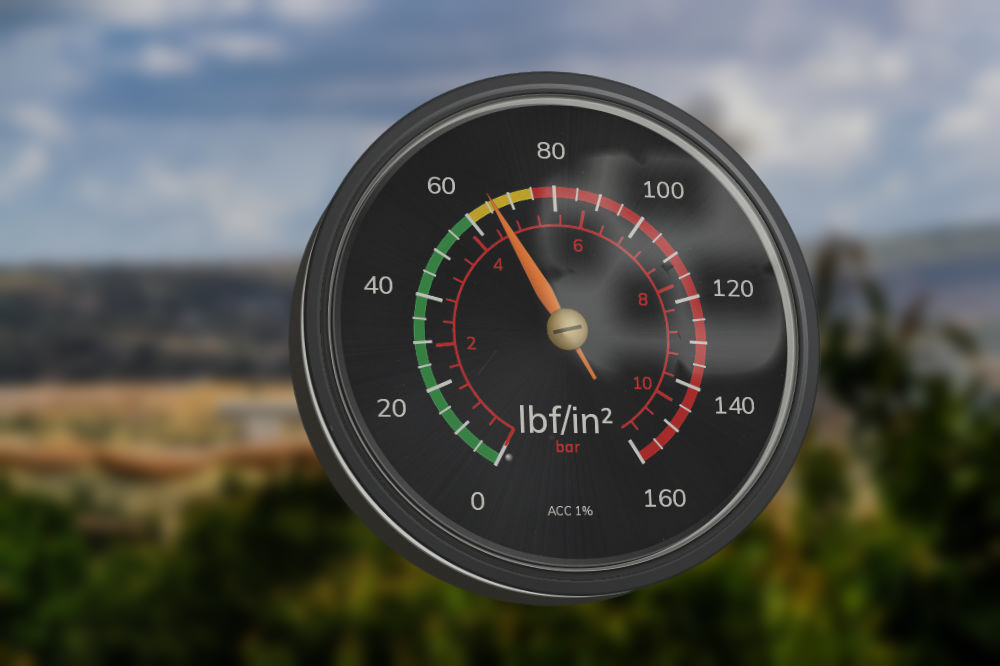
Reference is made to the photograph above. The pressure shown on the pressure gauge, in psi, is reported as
65 psi
